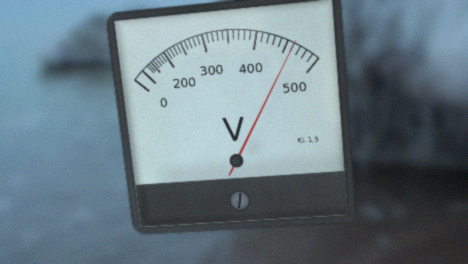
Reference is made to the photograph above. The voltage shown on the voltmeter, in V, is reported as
460 V
